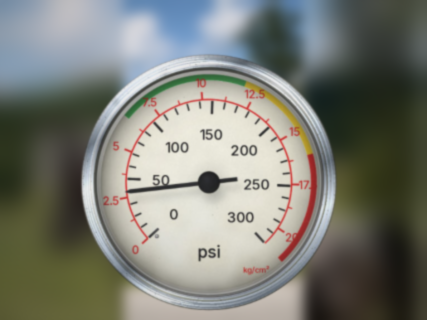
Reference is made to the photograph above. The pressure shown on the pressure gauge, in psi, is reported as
40 psi
